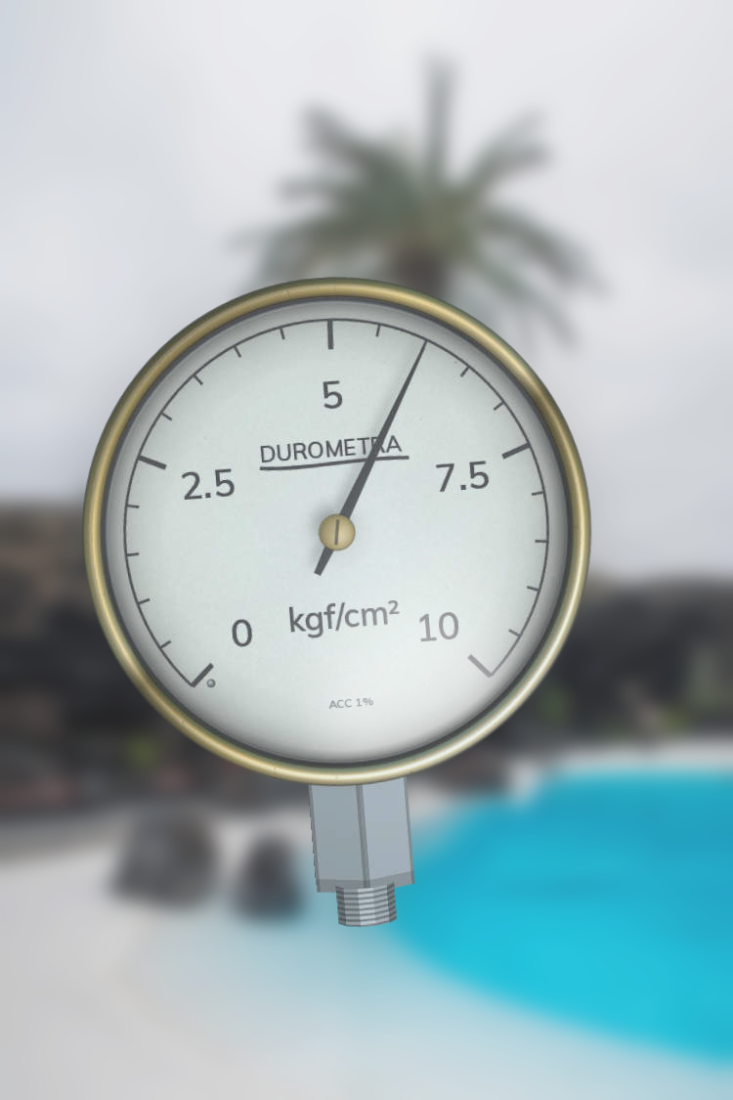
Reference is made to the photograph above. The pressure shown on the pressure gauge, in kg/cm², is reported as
6 kg/cm²
